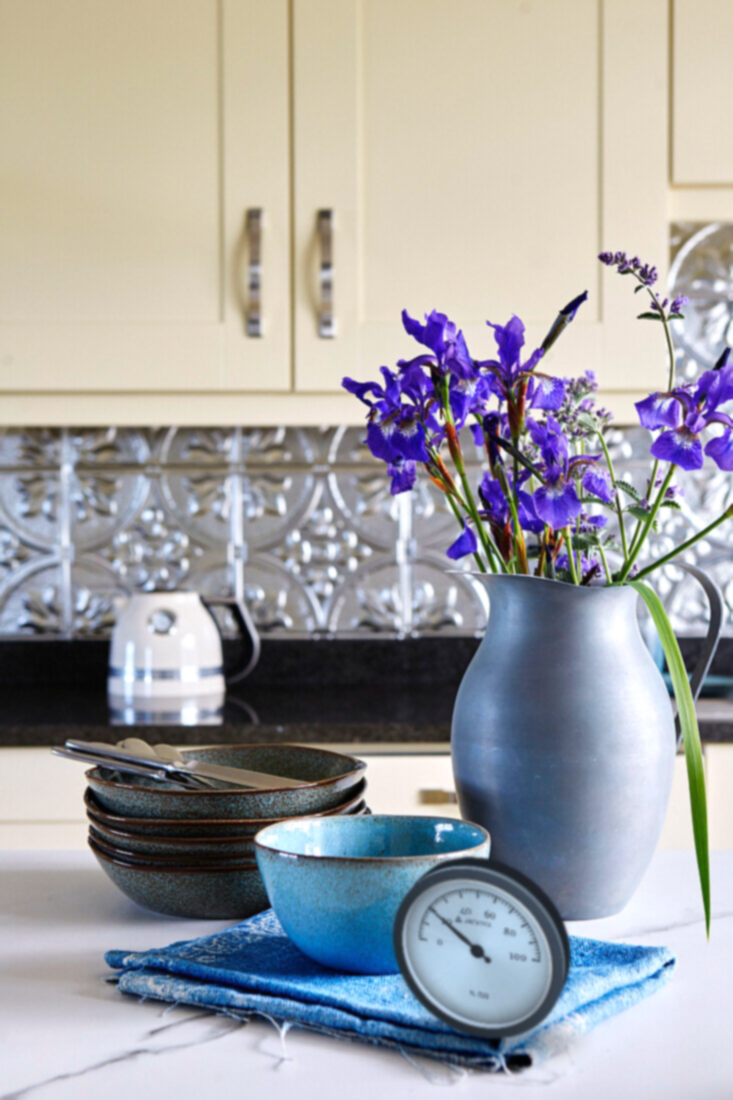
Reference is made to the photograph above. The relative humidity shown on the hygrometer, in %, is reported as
20 %
